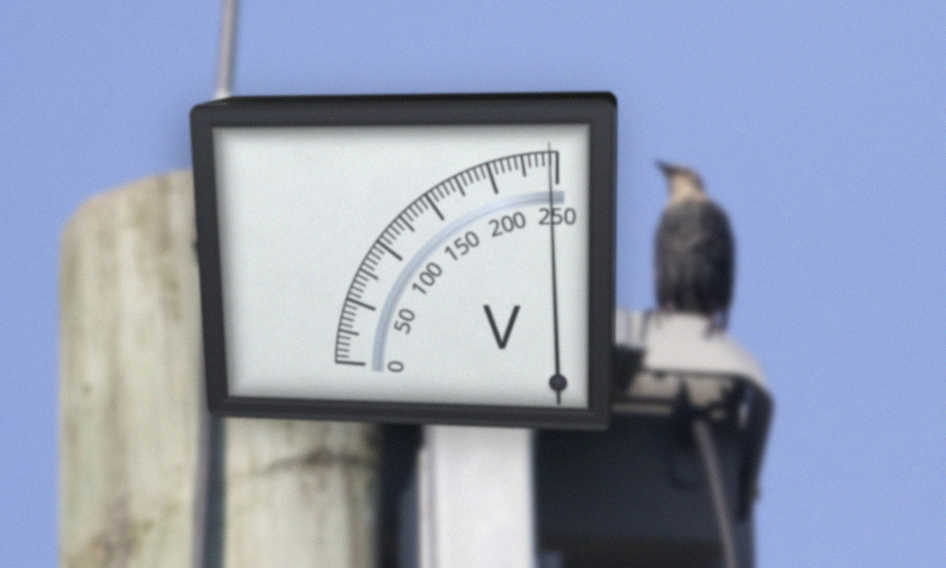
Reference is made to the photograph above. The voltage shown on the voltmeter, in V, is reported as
245 V
